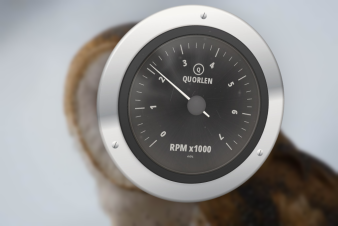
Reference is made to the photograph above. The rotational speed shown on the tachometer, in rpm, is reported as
2100 rpm
